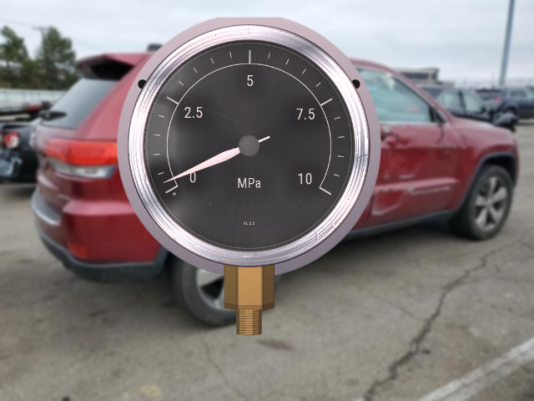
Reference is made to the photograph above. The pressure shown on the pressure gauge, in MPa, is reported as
0.25 MPa
